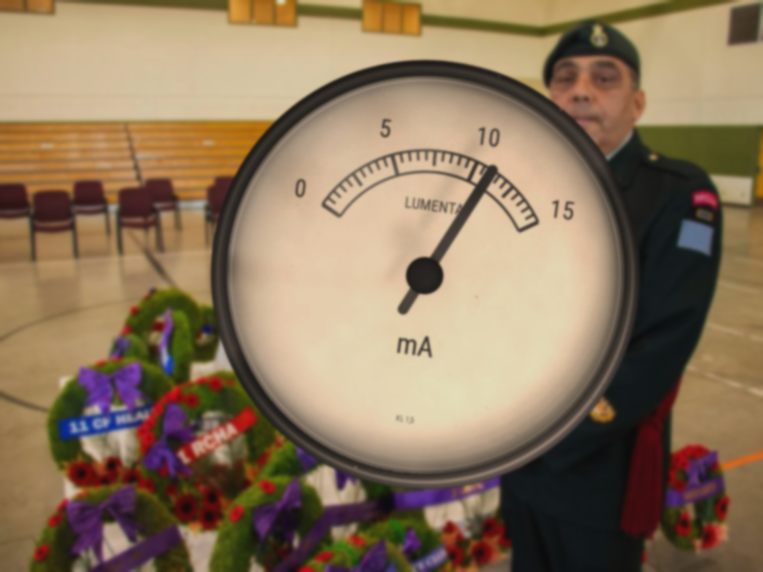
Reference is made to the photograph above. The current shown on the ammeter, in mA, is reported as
11 mA
